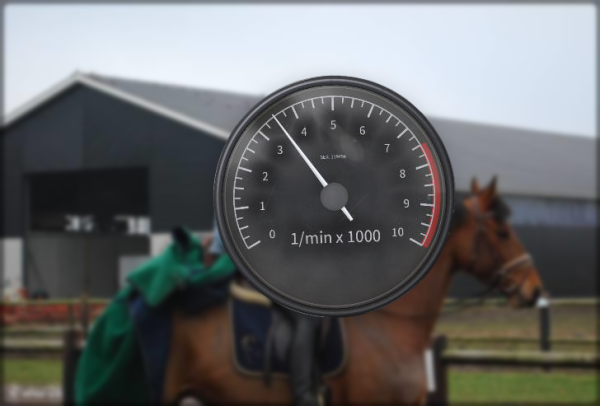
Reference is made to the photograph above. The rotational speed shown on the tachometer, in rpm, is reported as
3500 rpm
